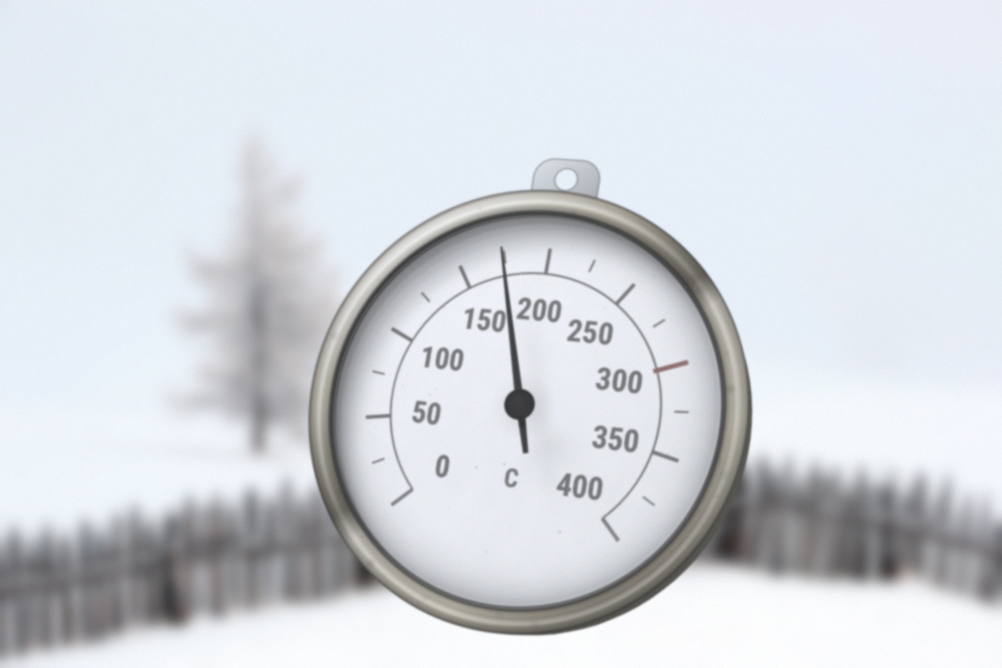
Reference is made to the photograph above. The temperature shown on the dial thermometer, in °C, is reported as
175 °C
